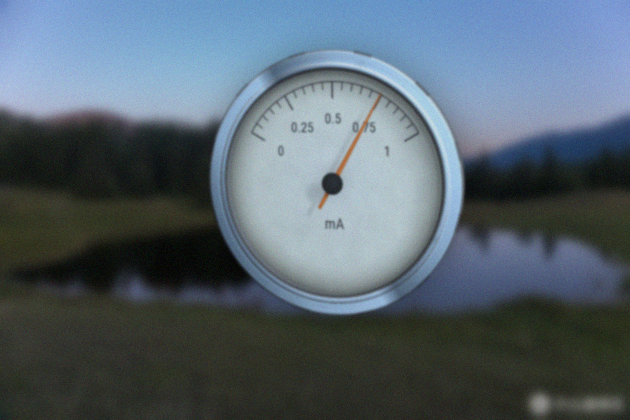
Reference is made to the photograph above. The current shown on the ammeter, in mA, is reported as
0.75 mA
